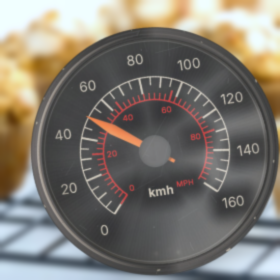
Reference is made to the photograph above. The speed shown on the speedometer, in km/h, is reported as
50 km/h
